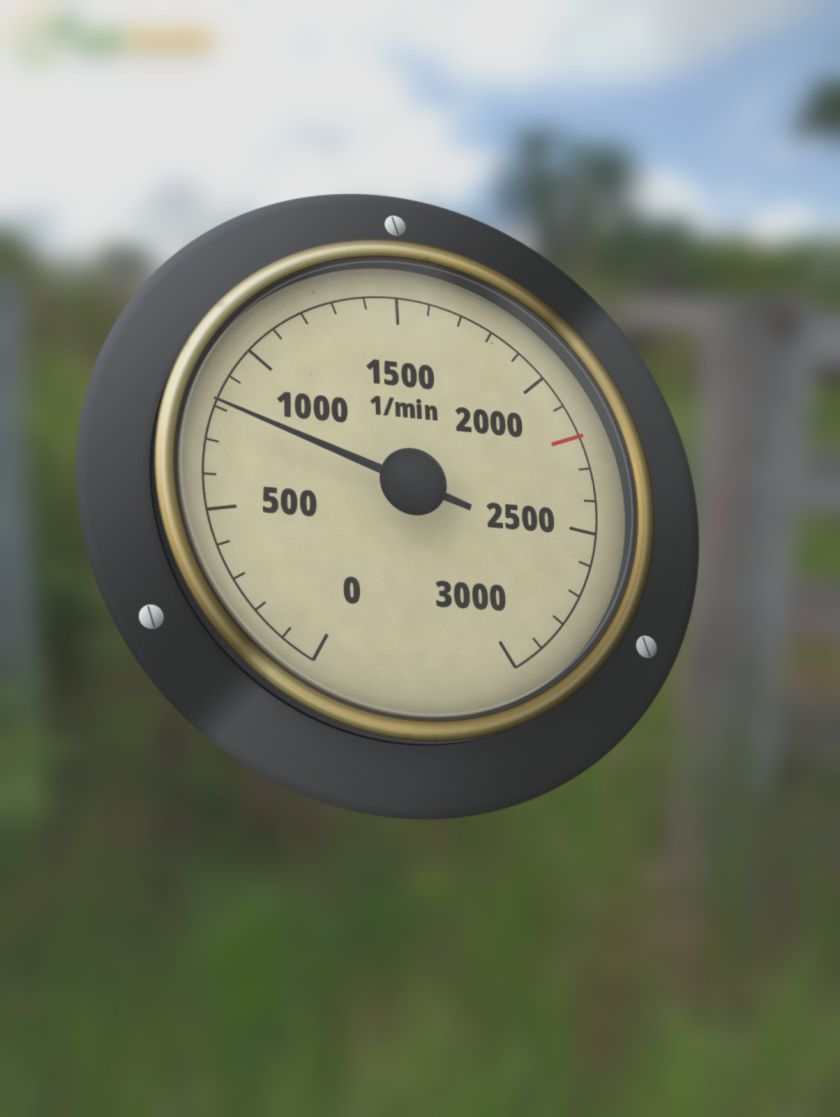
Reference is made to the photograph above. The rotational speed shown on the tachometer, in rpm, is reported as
800 rpm
